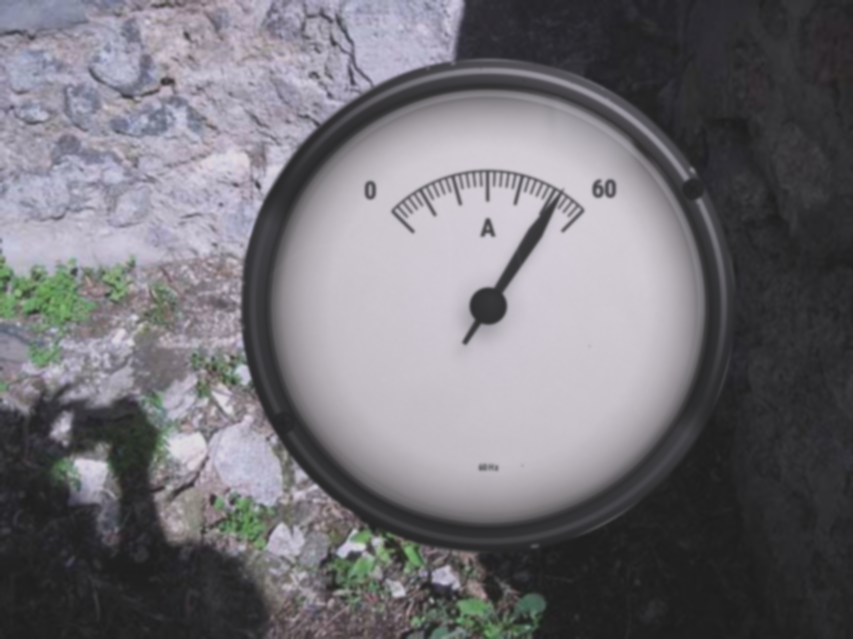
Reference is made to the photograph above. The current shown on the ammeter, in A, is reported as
52 A
